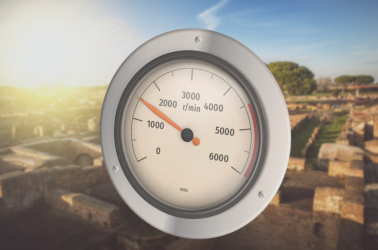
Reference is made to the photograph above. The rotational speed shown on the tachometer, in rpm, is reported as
1500 rpm
